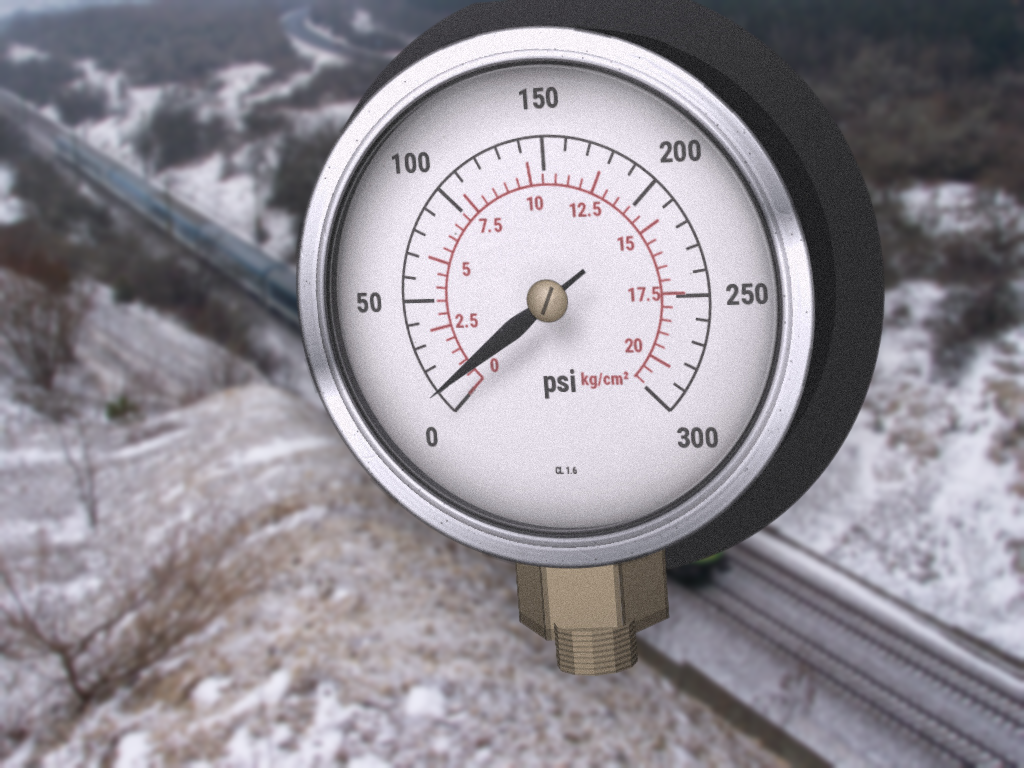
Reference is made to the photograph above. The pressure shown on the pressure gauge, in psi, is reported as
10 psi
